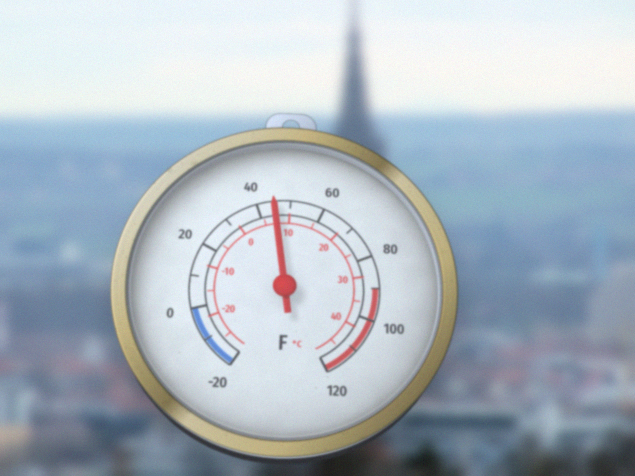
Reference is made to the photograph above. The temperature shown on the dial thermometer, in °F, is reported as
45 °F
